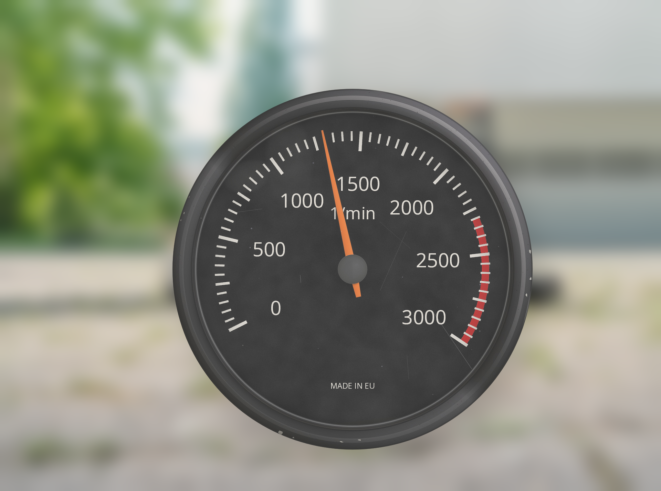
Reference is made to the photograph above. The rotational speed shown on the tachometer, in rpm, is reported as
1300 rpm
